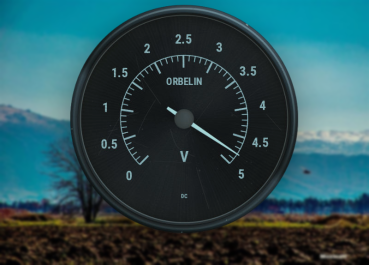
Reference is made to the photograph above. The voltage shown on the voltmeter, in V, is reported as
4.8 V
